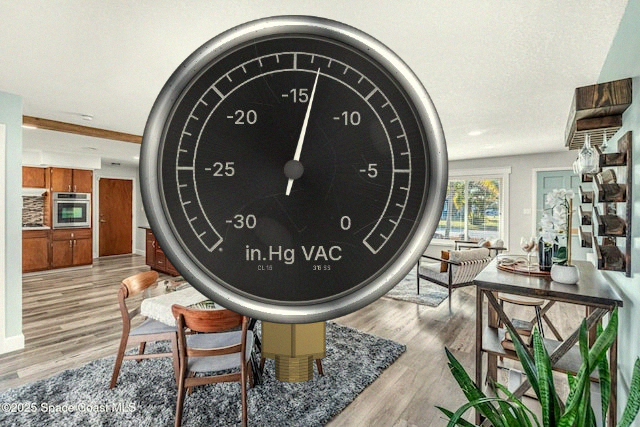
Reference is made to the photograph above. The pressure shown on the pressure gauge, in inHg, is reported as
-13.5 inHg
